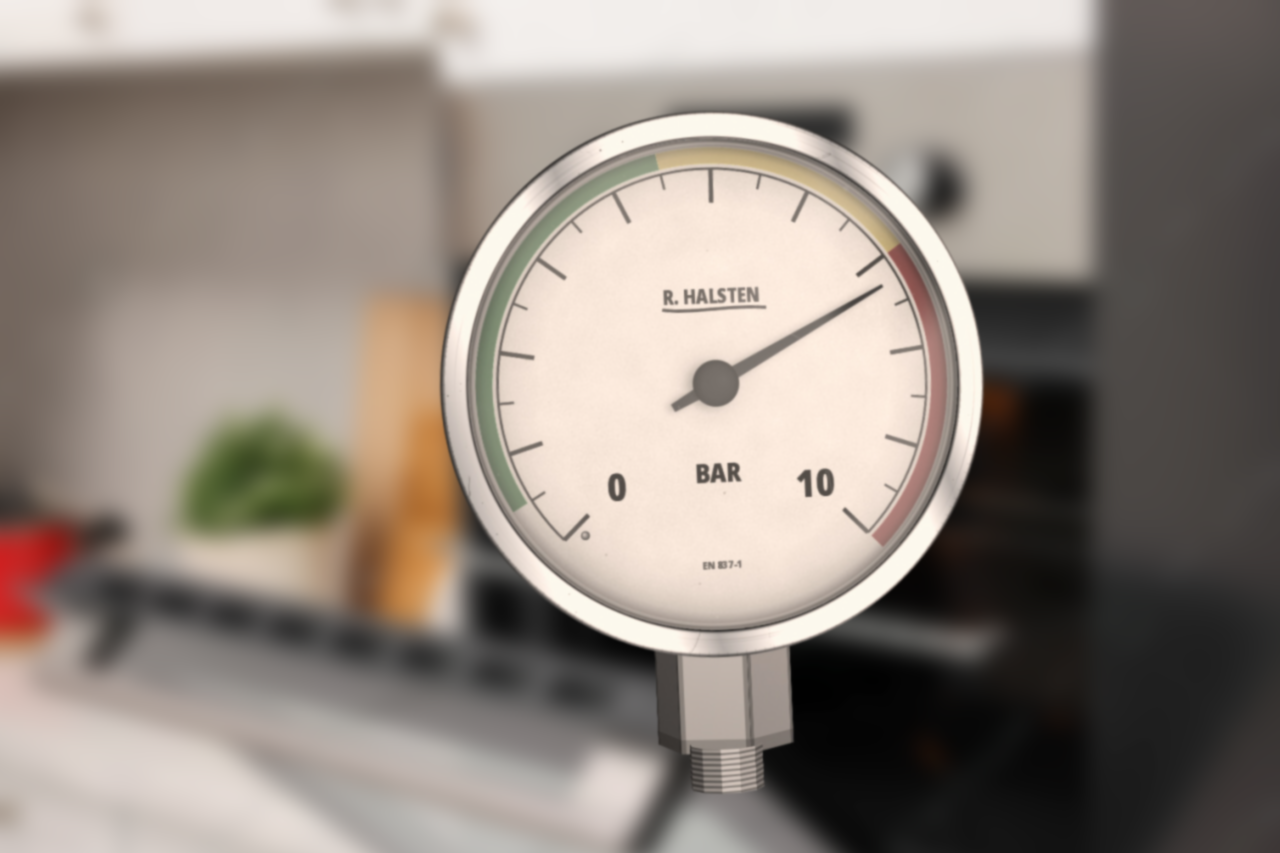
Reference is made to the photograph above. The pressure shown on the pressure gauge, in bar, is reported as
7.25 bar
